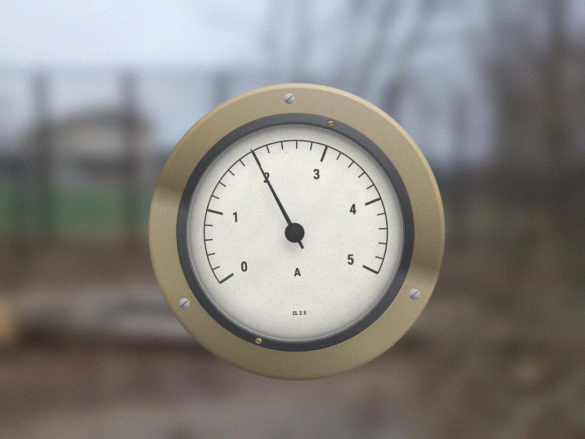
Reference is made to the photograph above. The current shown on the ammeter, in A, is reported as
2 A
